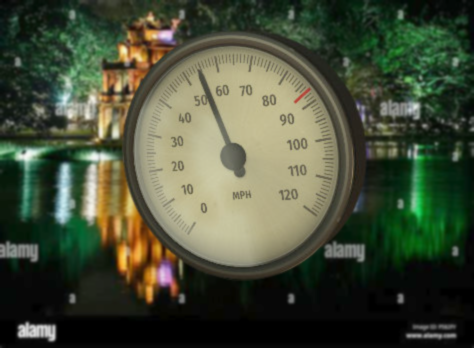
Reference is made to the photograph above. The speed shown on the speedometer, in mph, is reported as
55 mph
